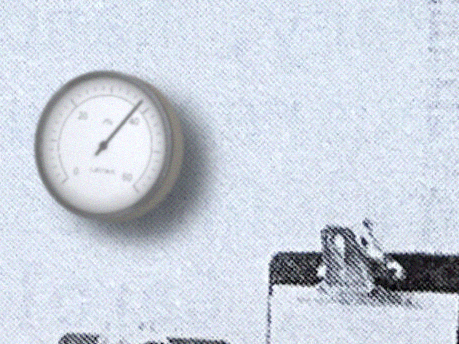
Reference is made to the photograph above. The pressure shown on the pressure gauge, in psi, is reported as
38 psi
